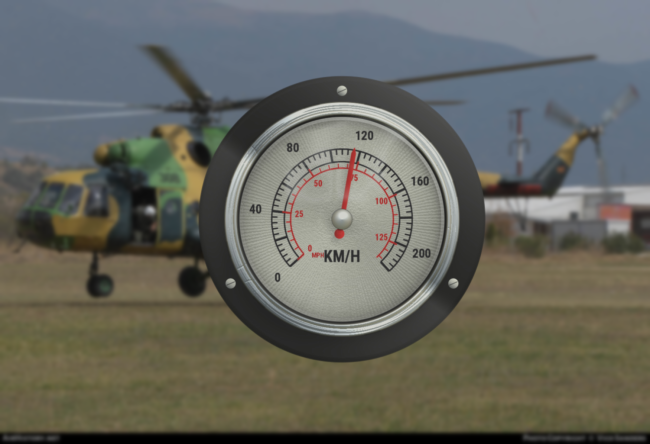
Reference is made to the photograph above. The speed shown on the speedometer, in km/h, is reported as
116 km/h
